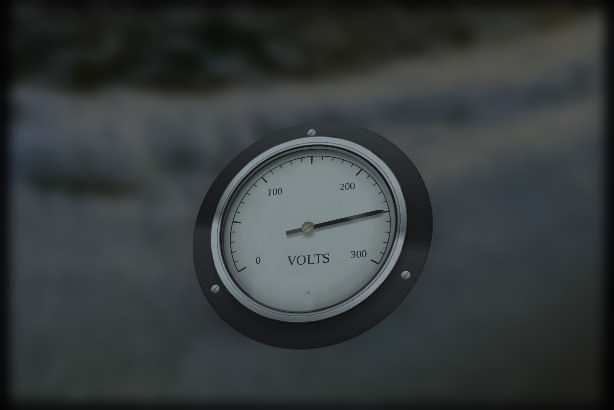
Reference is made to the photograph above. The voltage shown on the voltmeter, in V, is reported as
250 V
